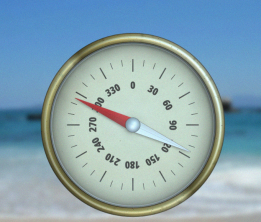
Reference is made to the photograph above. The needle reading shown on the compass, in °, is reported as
295 °
